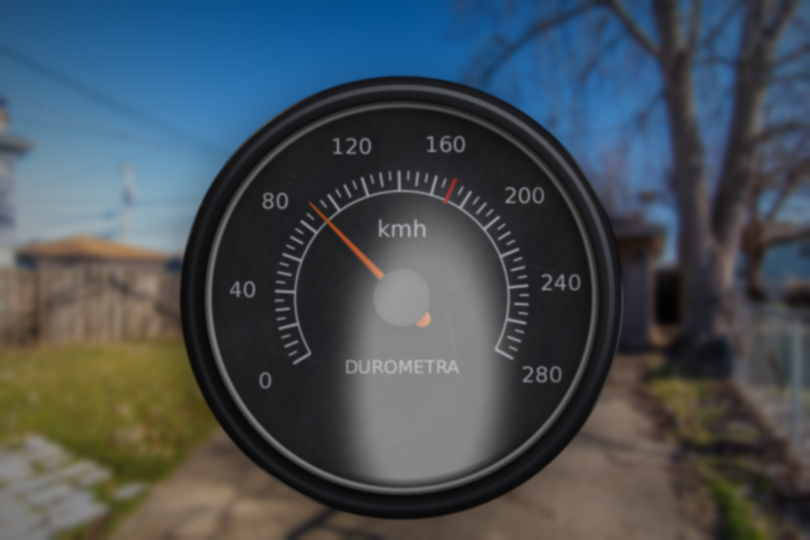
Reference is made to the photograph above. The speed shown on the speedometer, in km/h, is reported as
90 km/h
